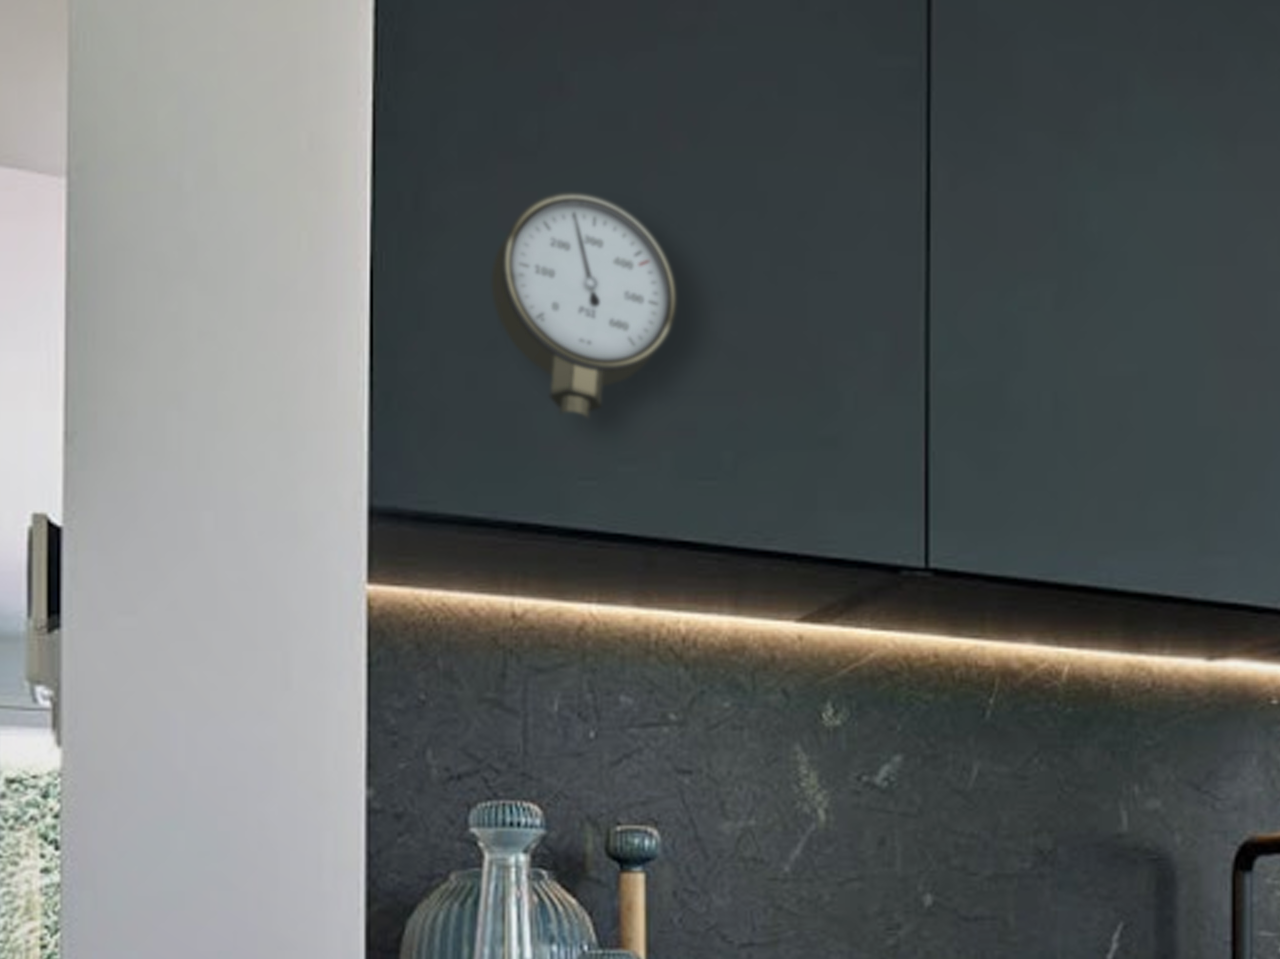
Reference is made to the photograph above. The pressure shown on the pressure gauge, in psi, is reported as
260 psi
